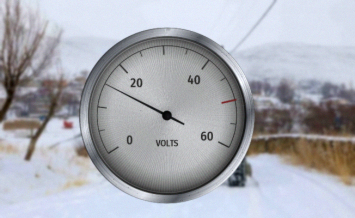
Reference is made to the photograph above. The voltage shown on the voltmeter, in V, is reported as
15 V
